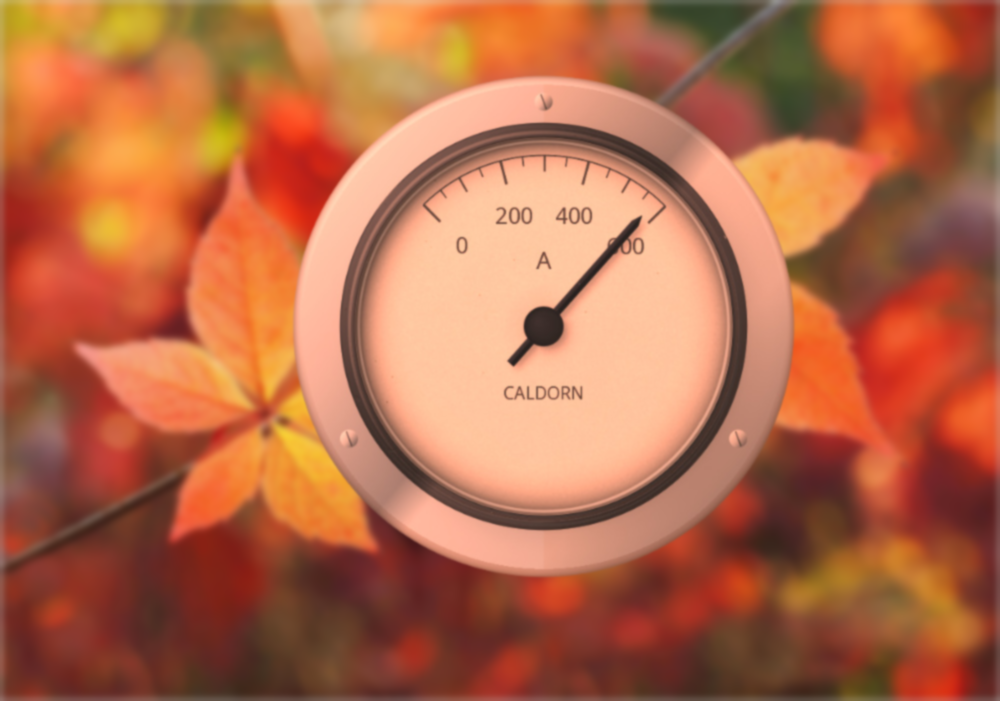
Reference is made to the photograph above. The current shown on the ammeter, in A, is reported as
575 A
